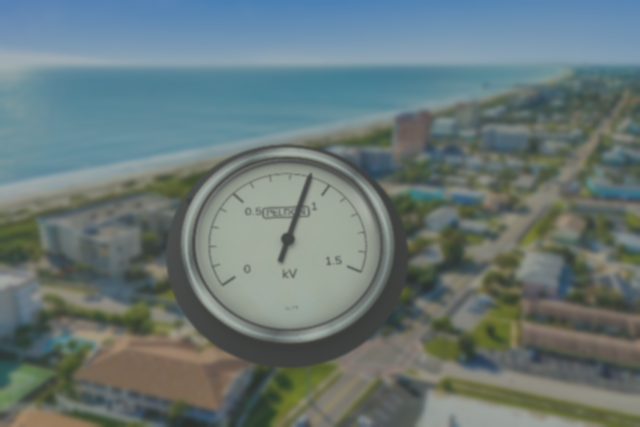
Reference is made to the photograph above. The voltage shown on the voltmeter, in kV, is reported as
0.9 kV
